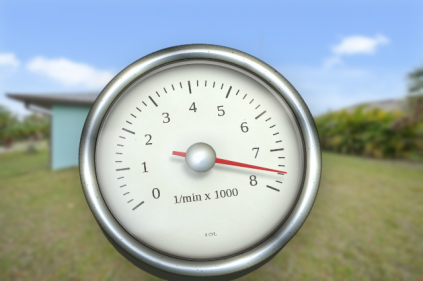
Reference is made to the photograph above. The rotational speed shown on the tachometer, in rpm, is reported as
7600 rpm
